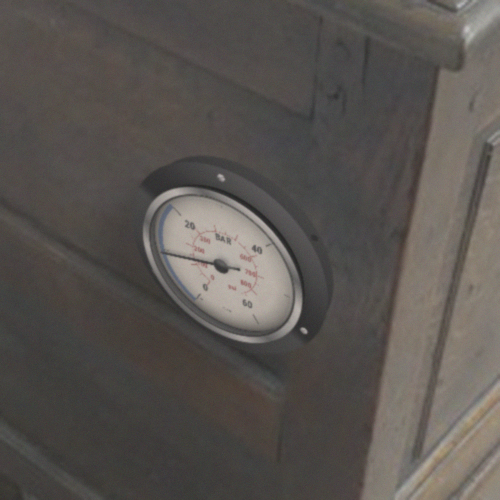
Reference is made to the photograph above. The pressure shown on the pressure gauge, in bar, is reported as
10 bar
